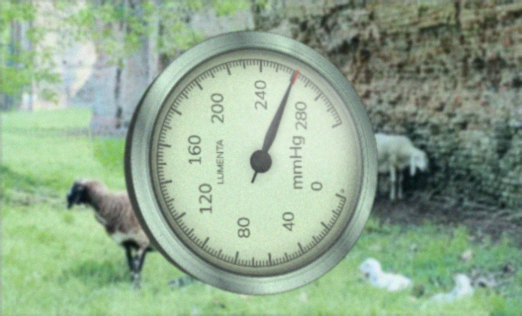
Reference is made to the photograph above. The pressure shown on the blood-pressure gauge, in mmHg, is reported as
260 mmHg
